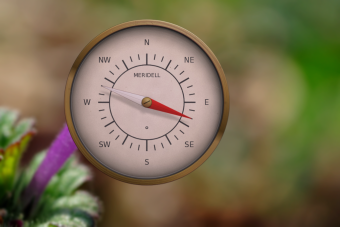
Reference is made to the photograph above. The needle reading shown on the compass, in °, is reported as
110 °
